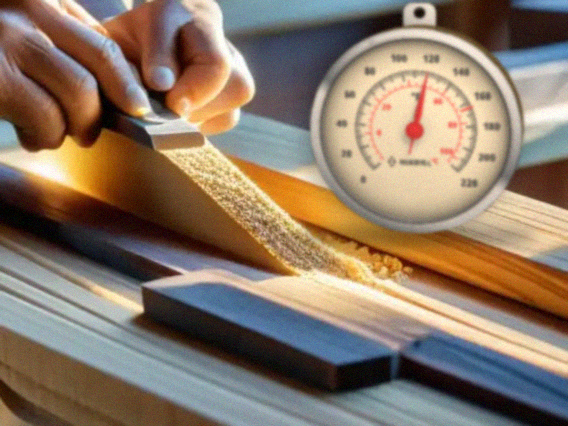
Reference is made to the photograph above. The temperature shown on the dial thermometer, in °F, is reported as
120 °F
